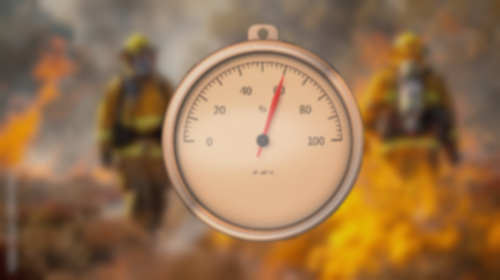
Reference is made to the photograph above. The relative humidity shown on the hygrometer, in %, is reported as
60 %
